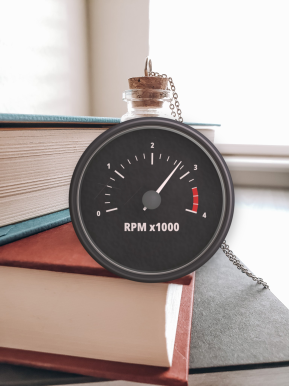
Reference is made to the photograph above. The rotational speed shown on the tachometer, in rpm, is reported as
2700 rpm
